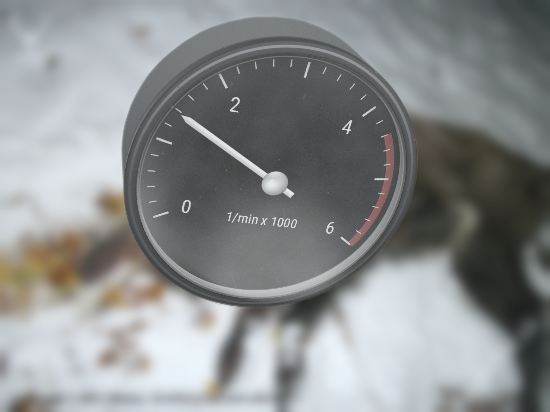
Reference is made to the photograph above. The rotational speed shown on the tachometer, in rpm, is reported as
1400 rpm
